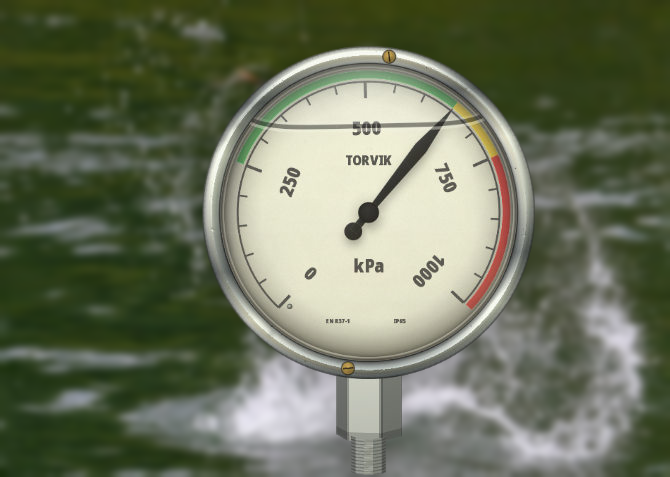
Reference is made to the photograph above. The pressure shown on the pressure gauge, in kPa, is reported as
650 kPa
